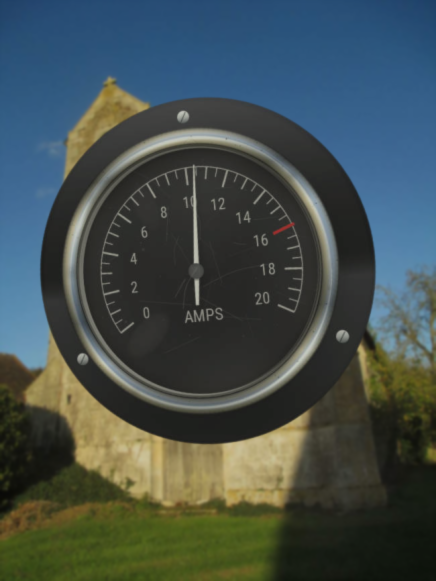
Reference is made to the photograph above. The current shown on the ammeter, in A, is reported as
10.5 A
